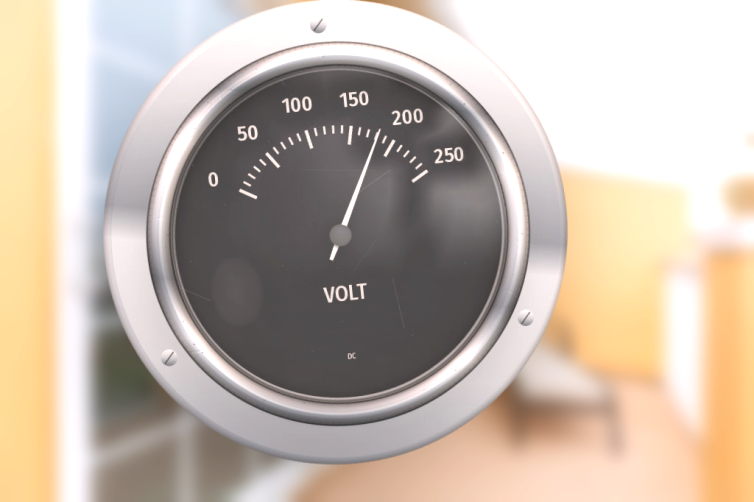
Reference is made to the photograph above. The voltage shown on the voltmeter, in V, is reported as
180 V
